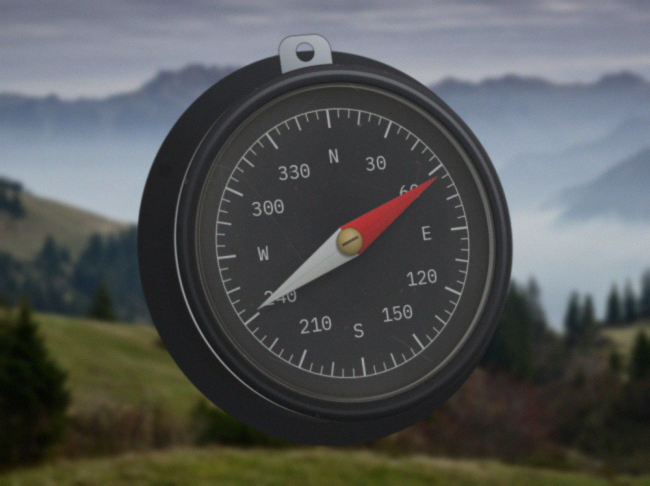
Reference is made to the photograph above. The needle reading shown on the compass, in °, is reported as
62.5 °
